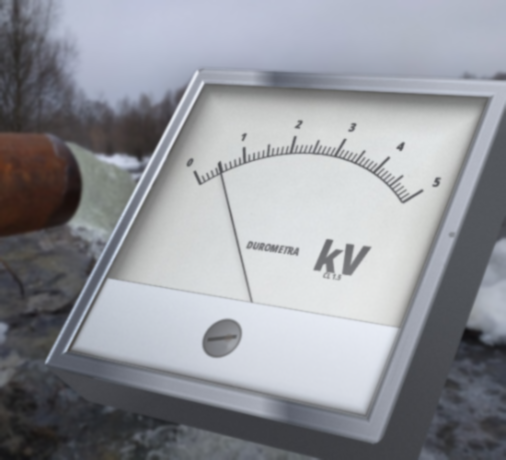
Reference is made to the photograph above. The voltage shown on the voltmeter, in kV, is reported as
0.5 kV
